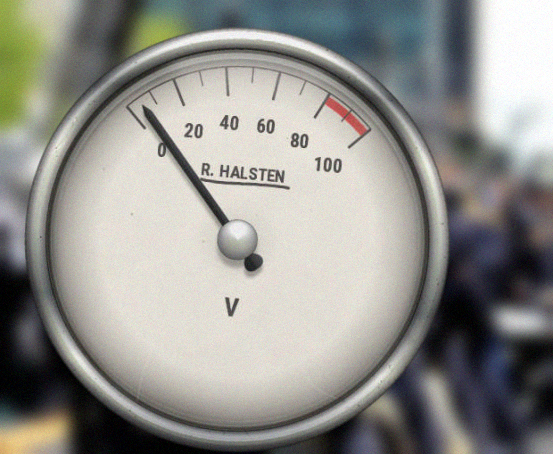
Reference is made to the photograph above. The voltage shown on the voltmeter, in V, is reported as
5 V
